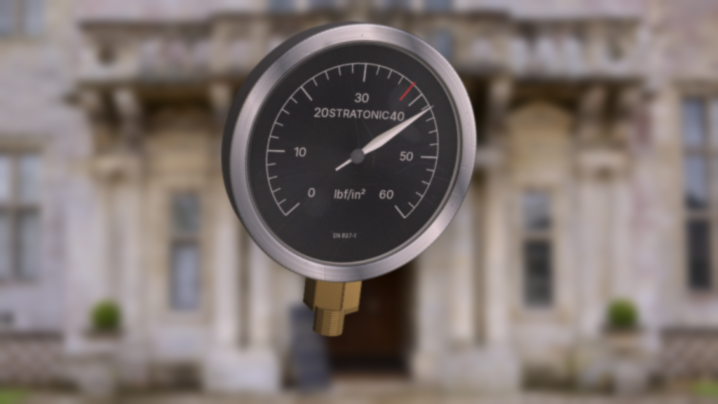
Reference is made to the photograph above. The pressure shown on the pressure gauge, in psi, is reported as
42 psi
